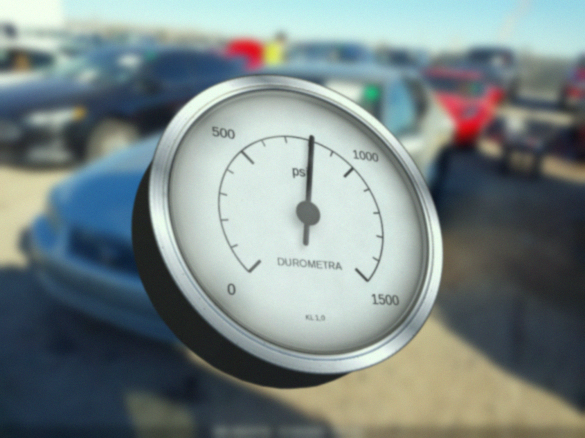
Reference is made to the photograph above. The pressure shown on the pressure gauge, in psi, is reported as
800 psi
